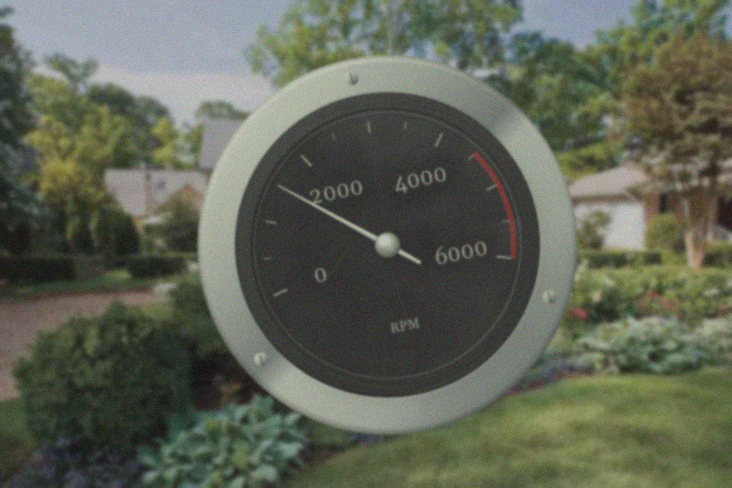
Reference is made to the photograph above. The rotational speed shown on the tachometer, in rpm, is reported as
1500 rpm
